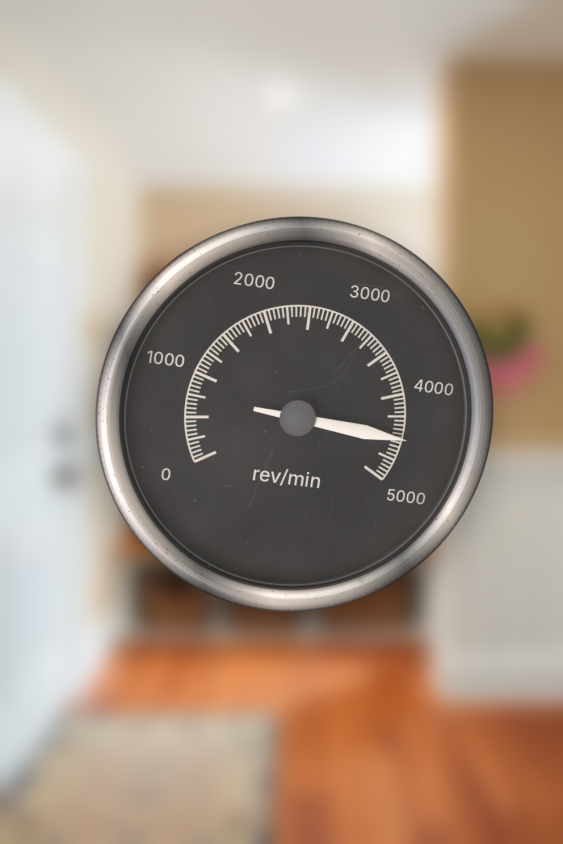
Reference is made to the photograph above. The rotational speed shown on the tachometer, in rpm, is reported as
4500 rpm
